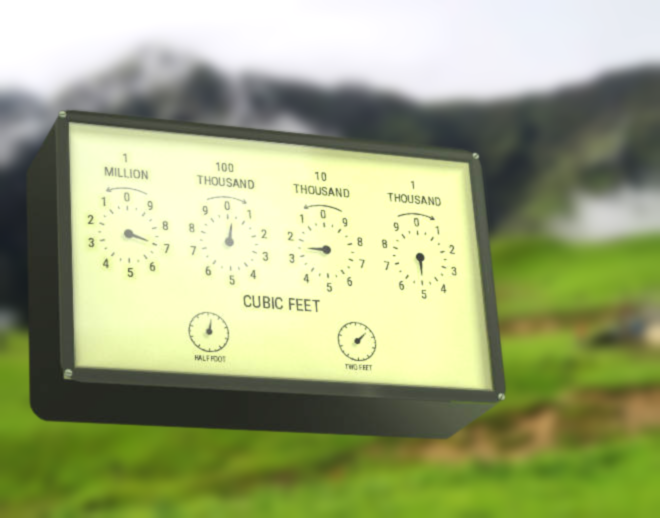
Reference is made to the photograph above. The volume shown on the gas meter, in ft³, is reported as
702500 ft³
